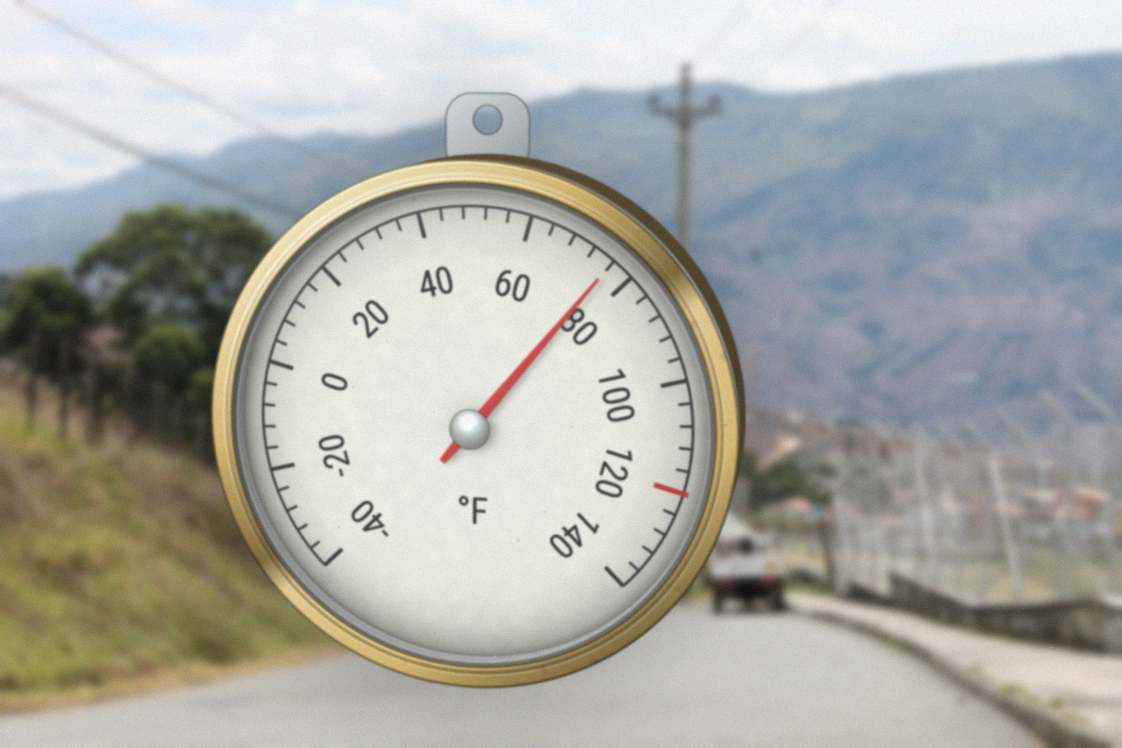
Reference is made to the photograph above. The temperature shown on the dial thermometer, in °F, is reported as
76 °F
